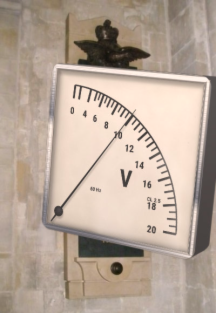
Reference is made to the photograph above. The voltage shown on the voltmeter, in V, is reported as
10 V
